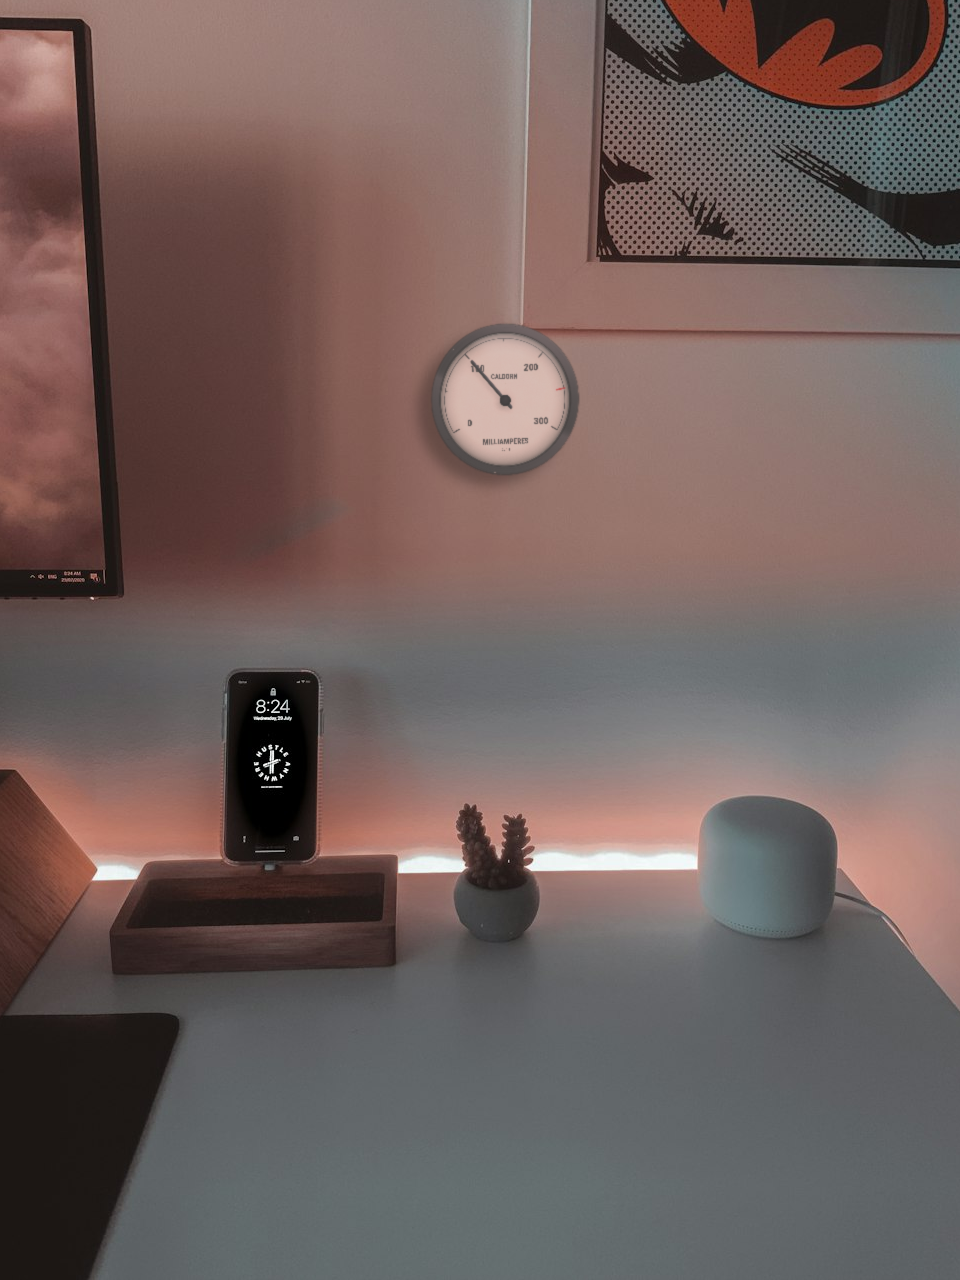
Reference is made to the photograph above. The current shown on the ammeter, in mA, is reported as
100 mA
